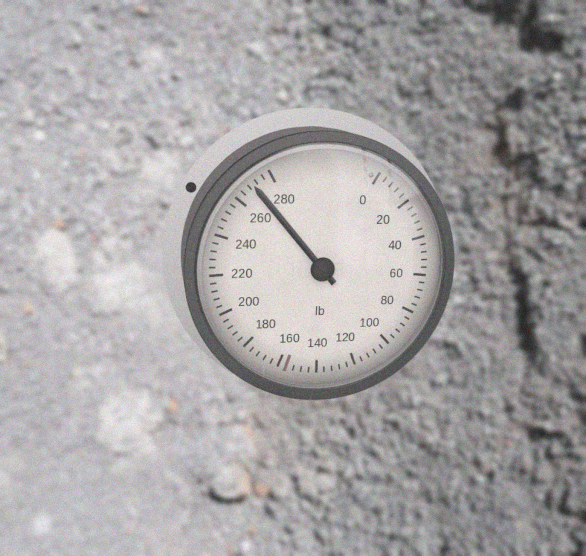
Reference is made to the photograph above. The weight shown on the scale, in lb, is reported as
270 lb
